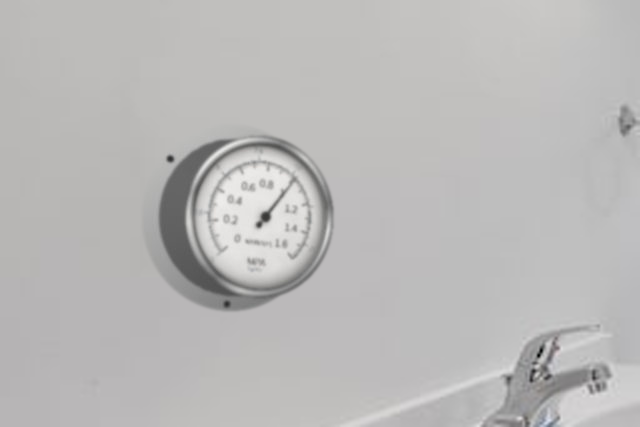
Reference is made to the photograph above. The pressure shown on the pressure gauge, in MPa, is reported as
1 MPa
